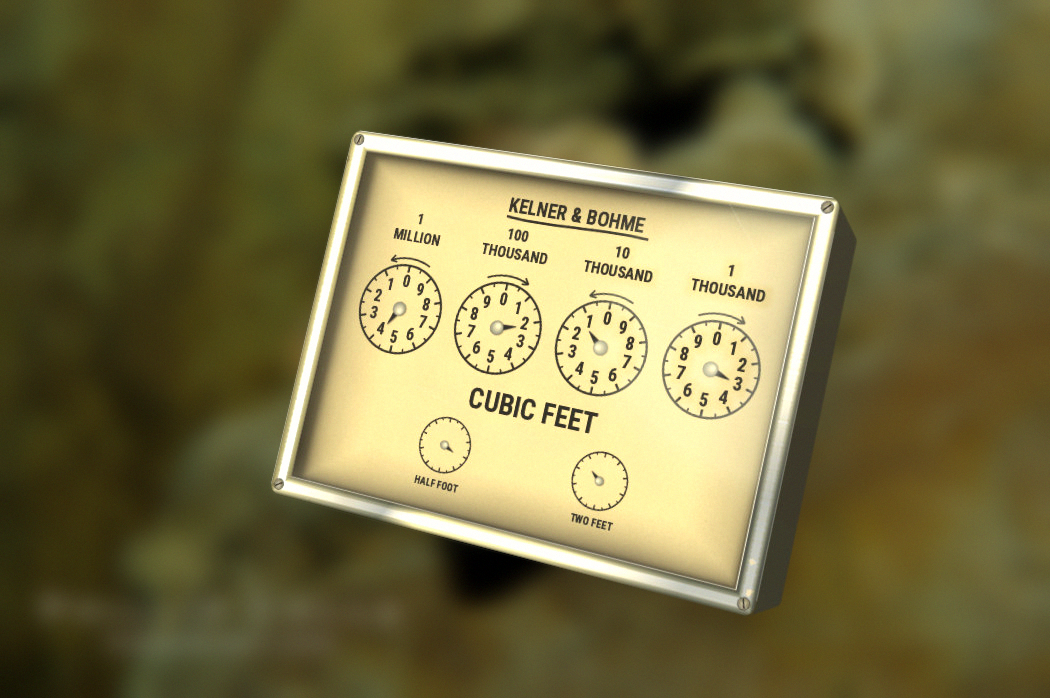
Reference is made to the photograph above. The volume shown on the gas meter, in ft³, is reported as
421300 ft³
